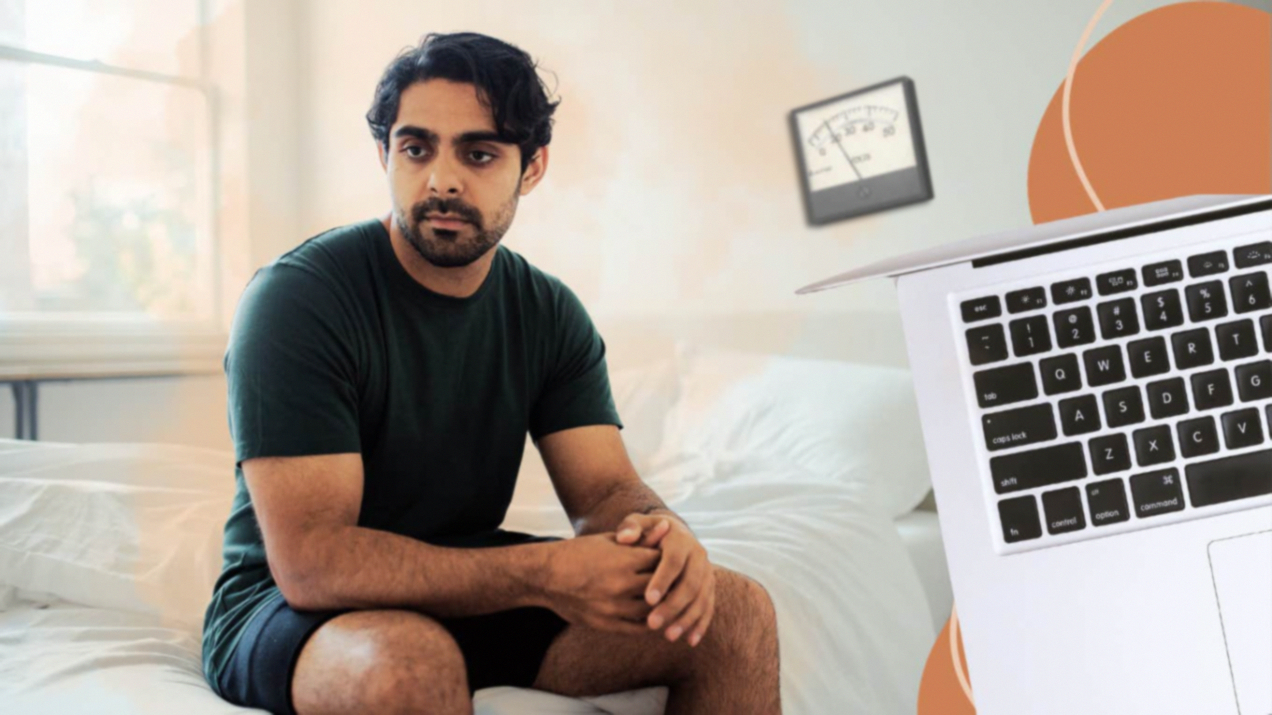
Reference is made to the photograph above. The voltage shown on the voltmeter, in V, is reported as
20 V
